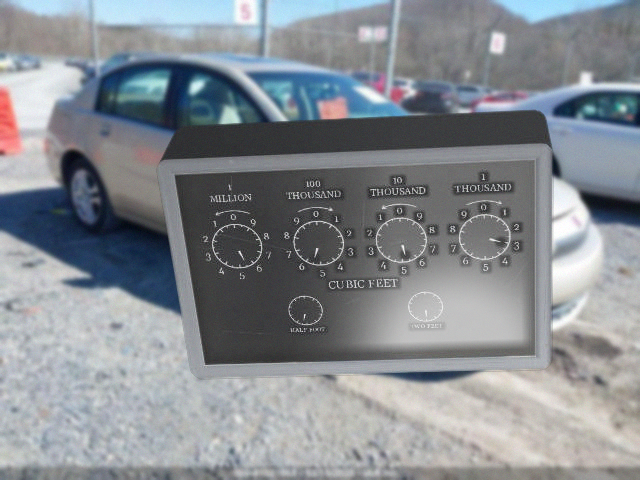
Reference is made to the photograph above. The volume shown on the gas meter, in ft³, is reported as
555300 ft³
